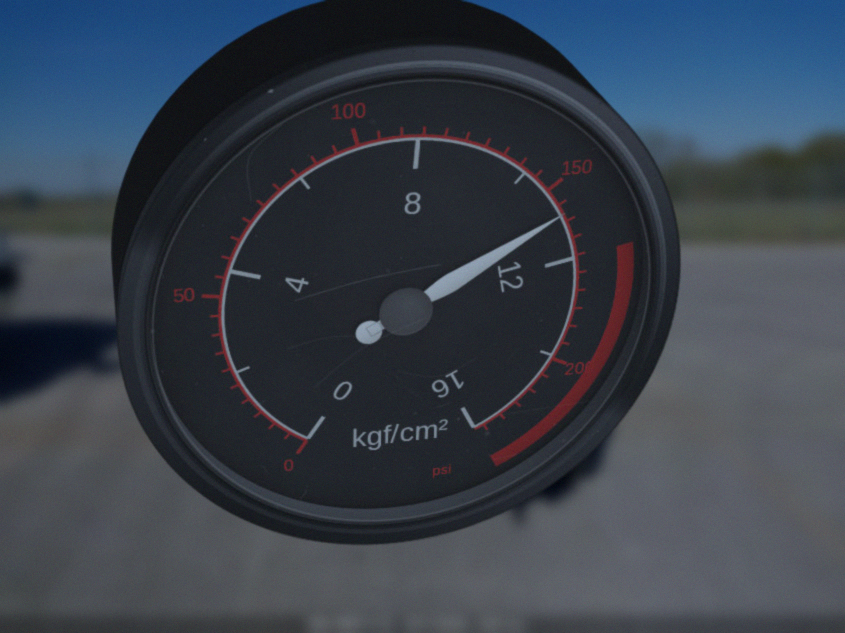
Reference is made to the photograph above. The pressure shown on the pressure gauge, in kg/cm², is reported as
11 kg/cm²
